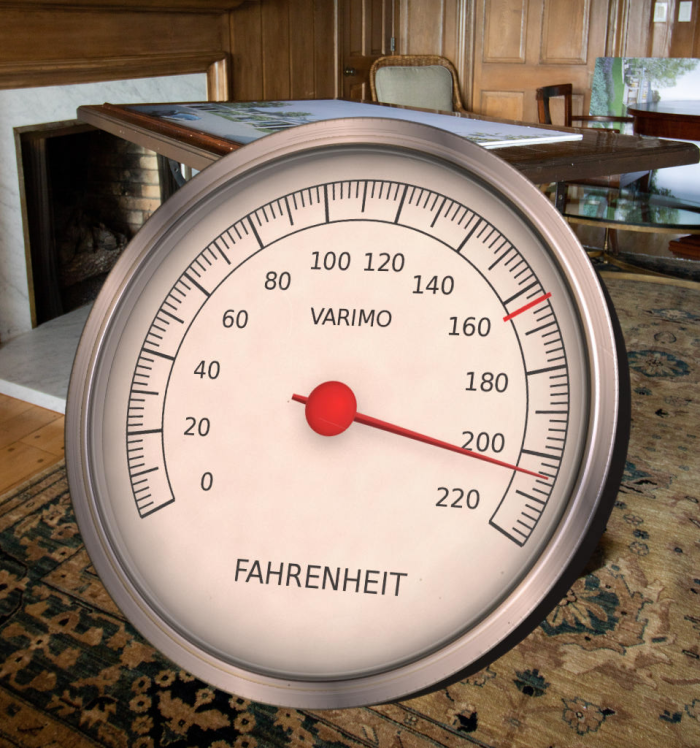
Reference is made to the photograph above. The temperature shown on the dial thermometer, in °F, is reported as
205 °F
